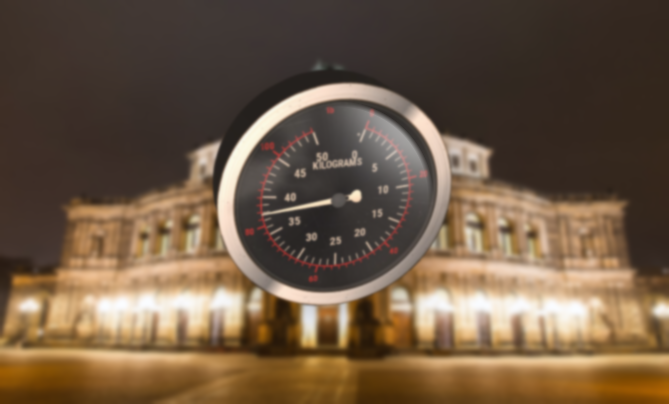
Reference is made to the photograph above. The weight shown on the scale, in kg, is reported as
38 kg
